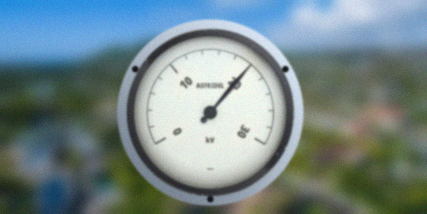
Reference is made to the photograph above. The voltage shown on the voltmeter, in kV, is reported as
20 kV
